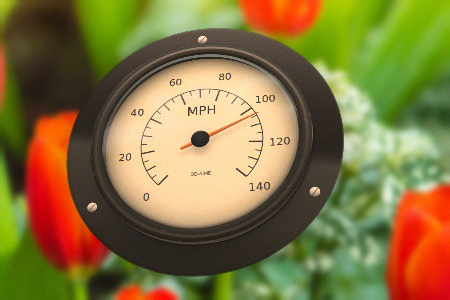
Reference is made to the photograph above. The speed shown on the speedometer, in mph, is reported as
105 mph
